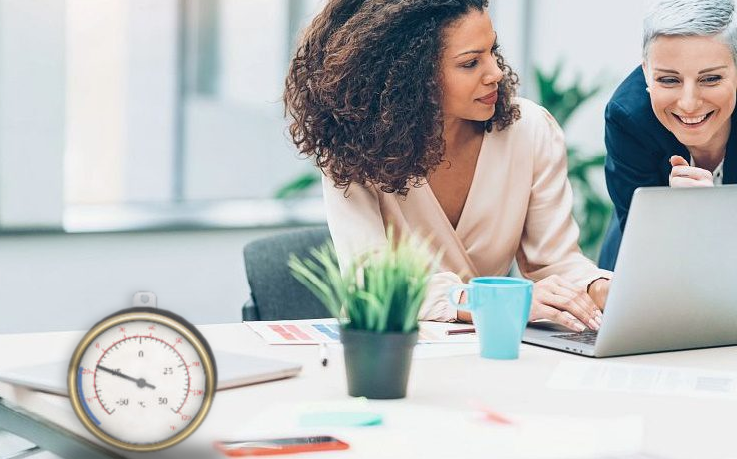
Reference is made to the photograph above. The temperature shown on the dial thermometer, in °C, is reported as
-25 °C
